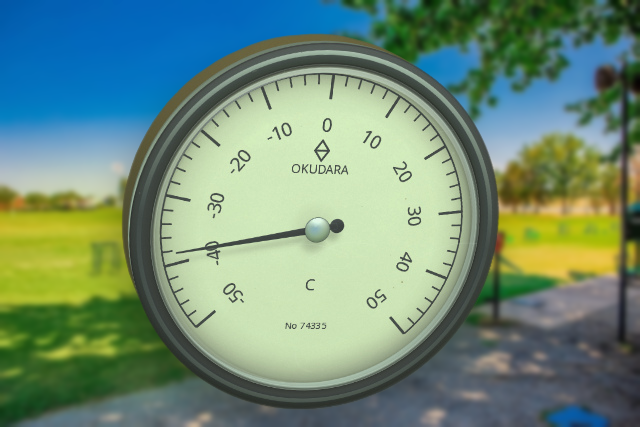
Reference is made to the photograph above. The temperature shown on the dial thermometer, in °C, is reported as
-38 °C
